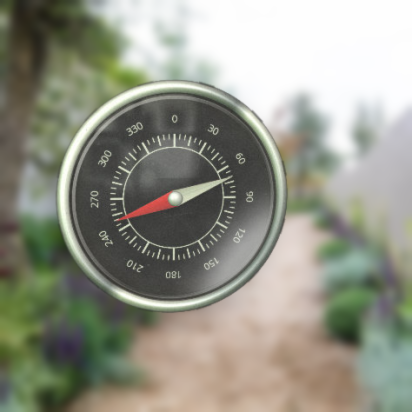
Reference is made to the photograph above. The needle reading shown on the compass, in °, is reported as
250 °
